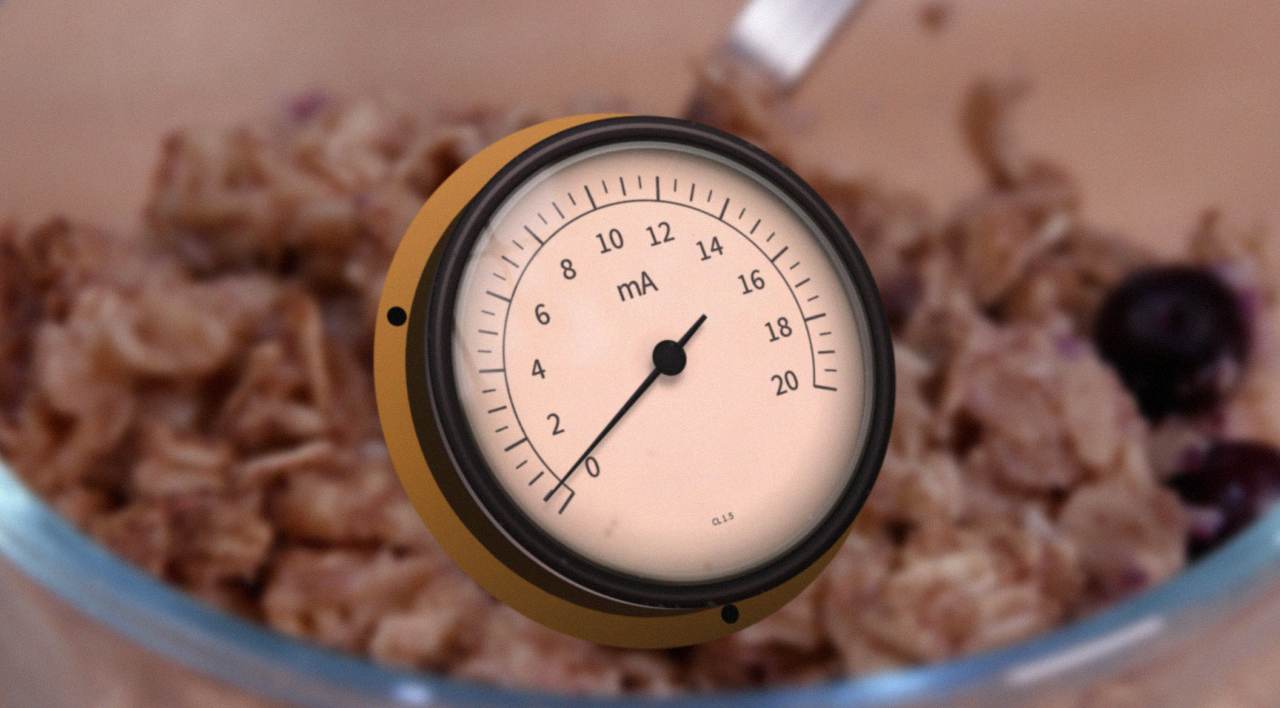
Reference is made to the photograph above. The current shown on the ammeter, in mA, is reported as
0.5 mA
